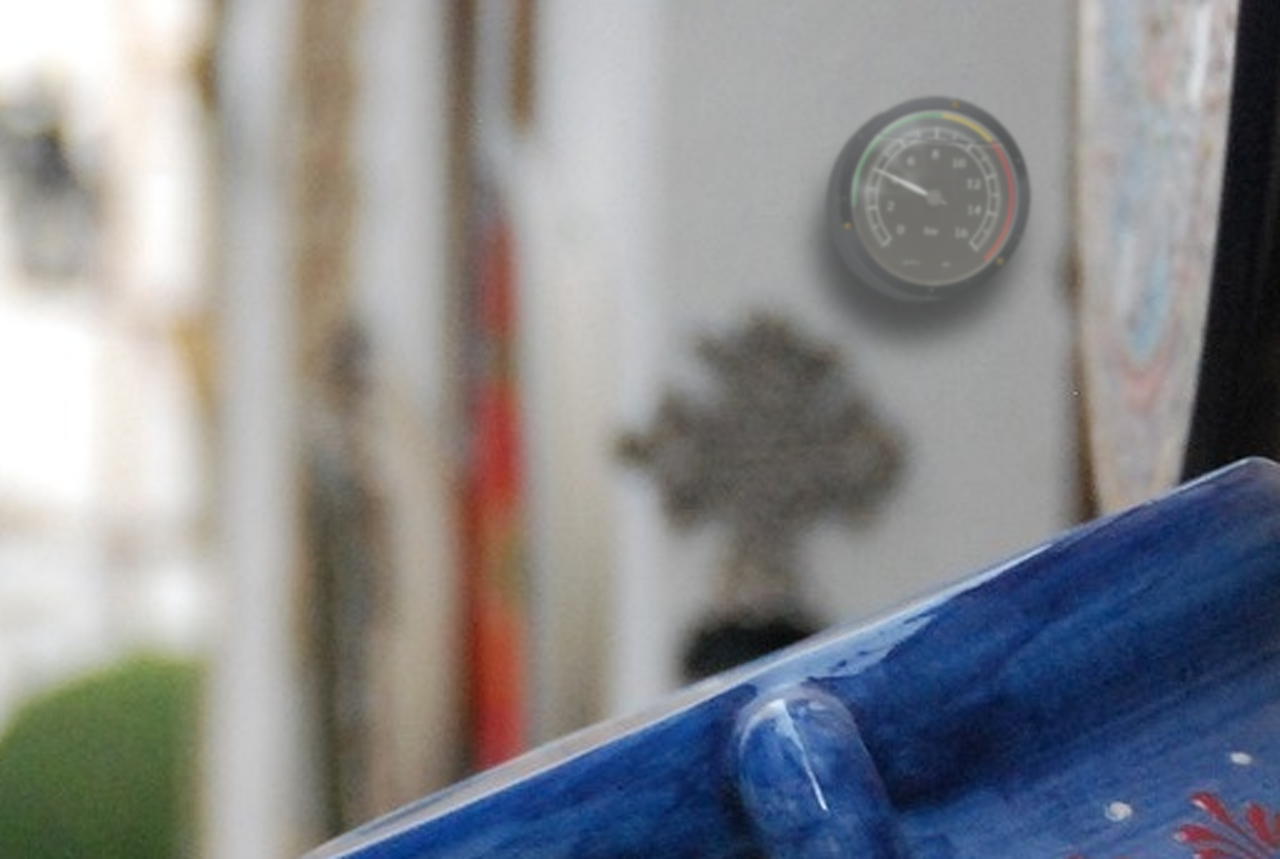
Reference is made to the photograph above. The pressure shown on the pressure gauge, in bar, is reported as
4 bar
